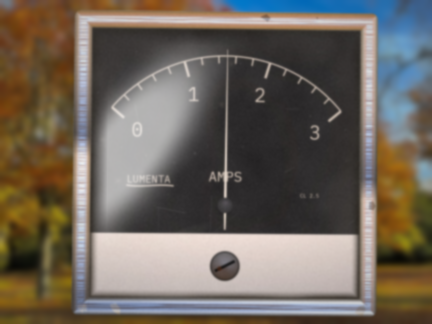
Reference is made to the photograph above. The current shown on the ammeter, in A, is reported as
1.5 A
